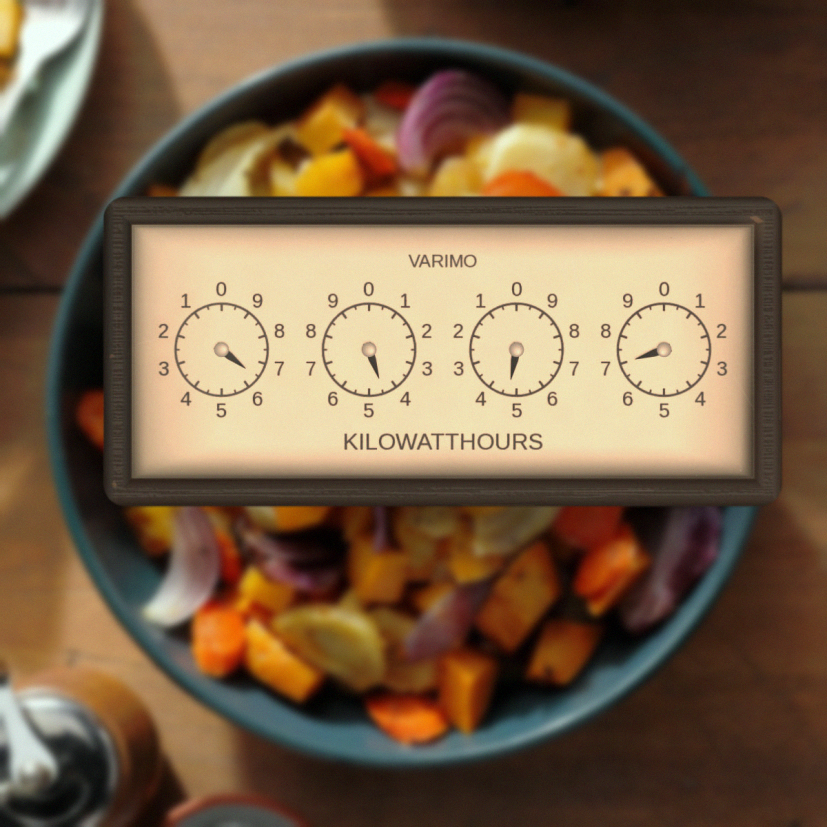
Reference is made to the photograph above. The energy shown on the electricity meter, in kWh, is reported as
6447 kWh
